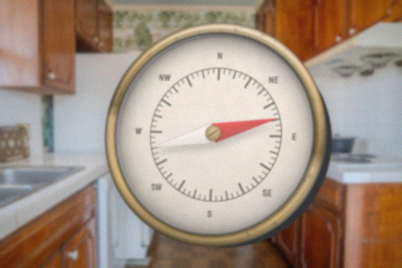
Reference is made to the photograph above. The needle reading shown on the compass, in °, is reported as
75 °
